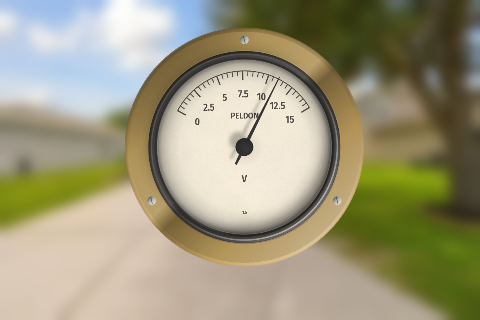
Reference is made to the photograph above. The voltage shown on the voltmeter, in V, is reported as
11 V
